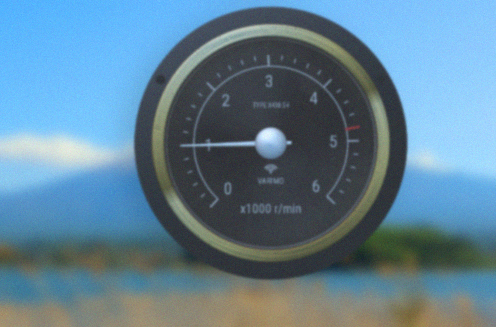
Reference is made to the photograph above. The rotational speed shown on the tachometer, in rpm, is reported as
1000 rpm
